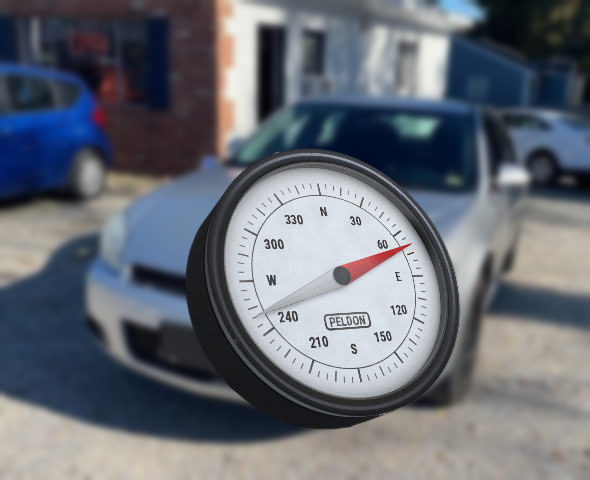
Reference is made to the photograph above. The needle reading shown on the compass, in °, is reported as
70 °
